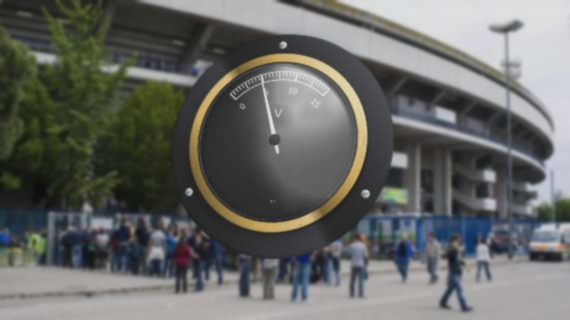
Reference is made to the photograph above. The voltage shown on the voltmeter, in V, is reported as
5 V
